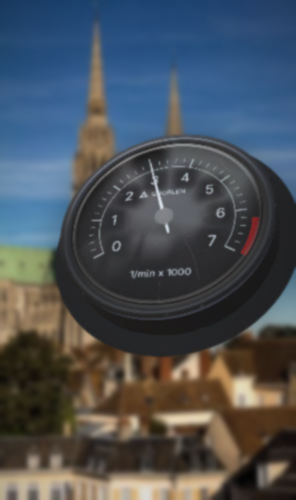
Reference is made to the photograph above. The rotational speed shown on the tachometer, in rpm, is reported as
3000 rpm
